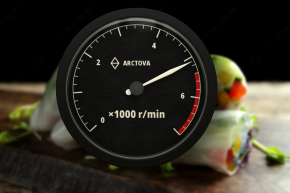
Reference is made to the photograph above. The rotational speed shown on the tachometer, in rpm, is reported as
5100 rpm
